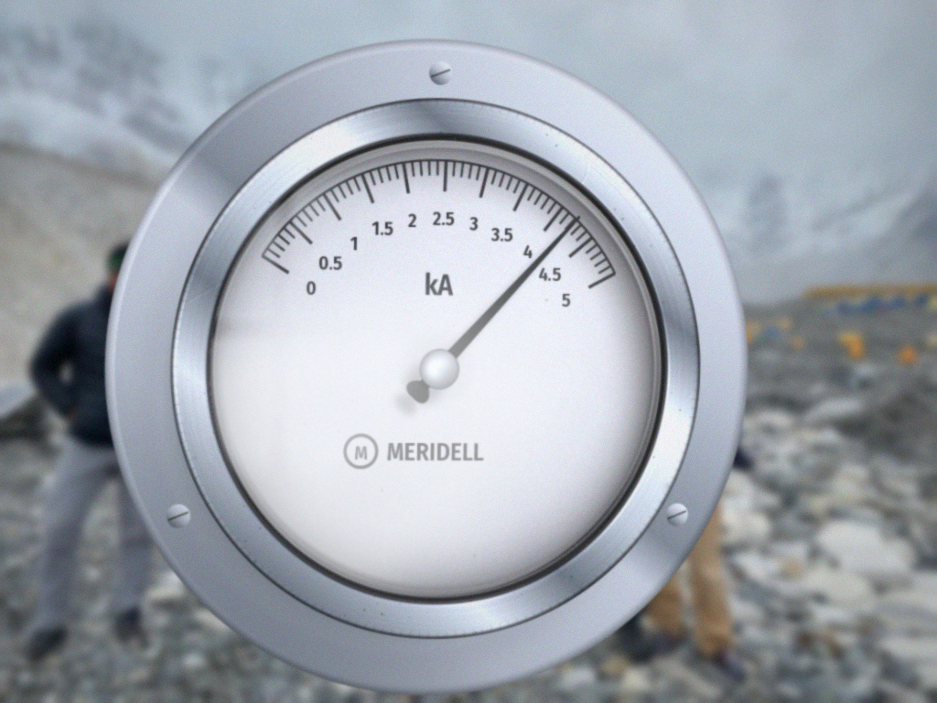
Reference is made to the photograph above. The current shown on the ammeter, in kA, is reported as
4.2 kA
